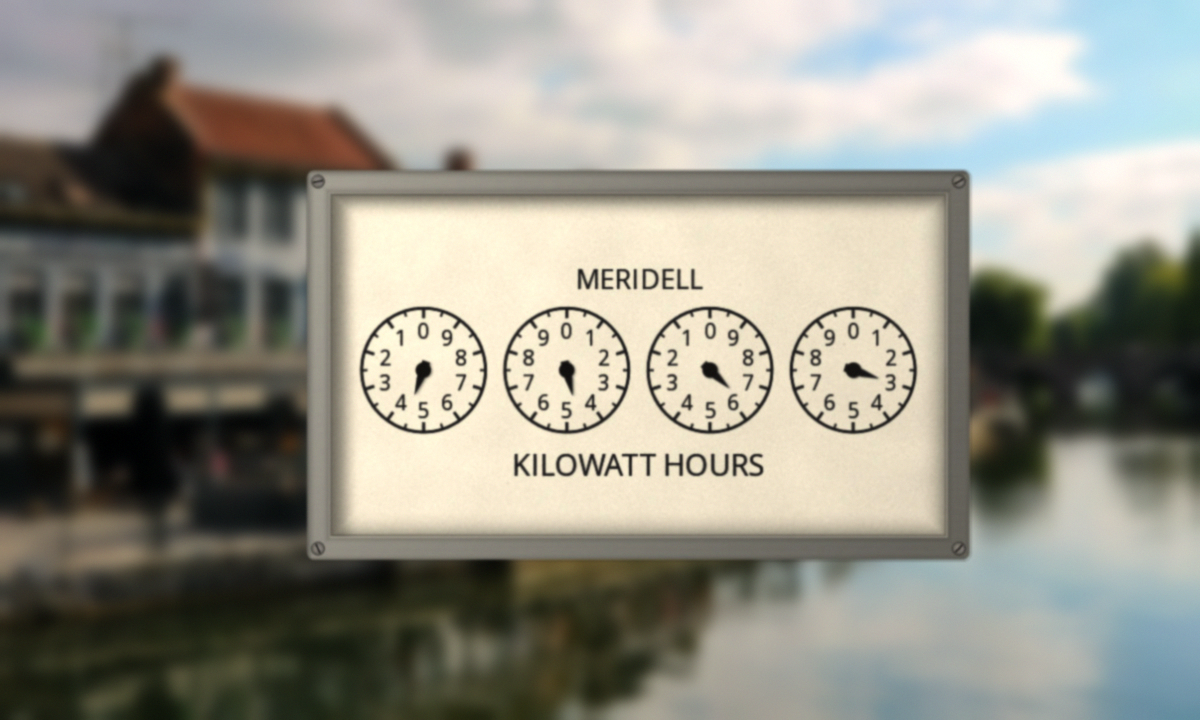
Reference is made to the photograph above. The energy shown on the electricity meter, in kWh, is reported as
4463 kWh
